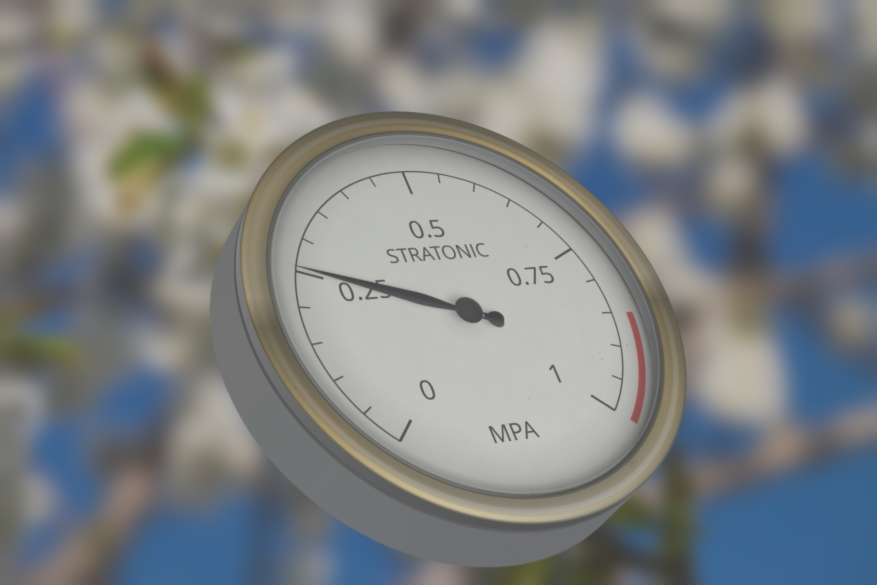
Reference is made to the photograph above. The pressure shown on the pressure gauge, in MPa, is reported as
0.25 MPa
